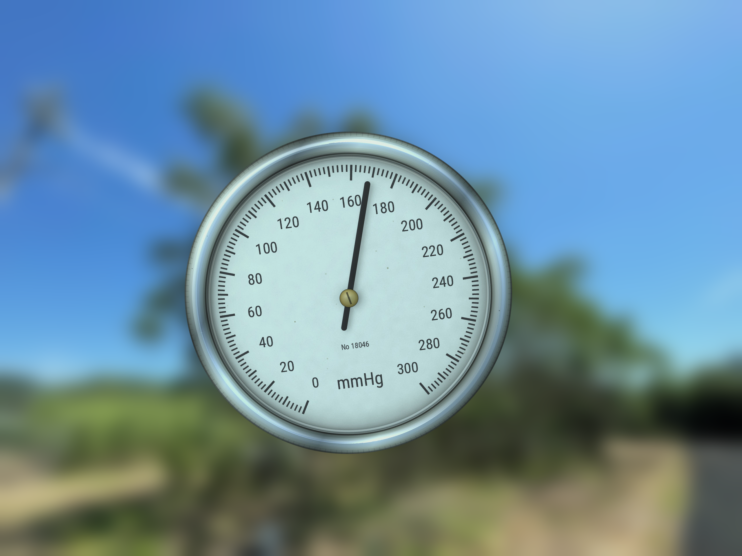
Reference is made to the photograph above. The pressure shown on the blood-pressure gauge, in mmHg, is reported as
168 mmHg
